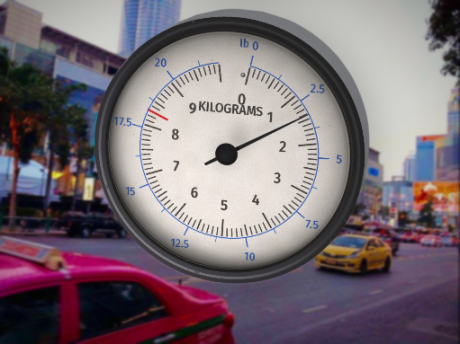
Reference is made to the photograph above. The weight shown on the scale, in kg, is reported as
1.4 kg
